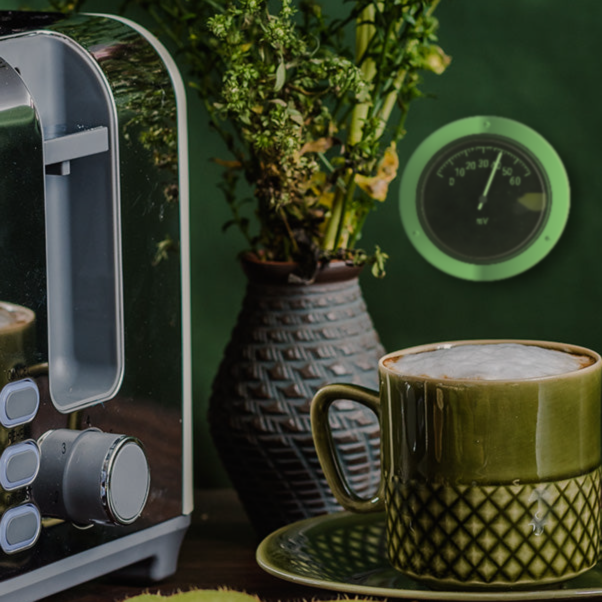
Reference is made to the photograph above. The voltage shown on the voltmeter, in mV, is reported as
40 mV
